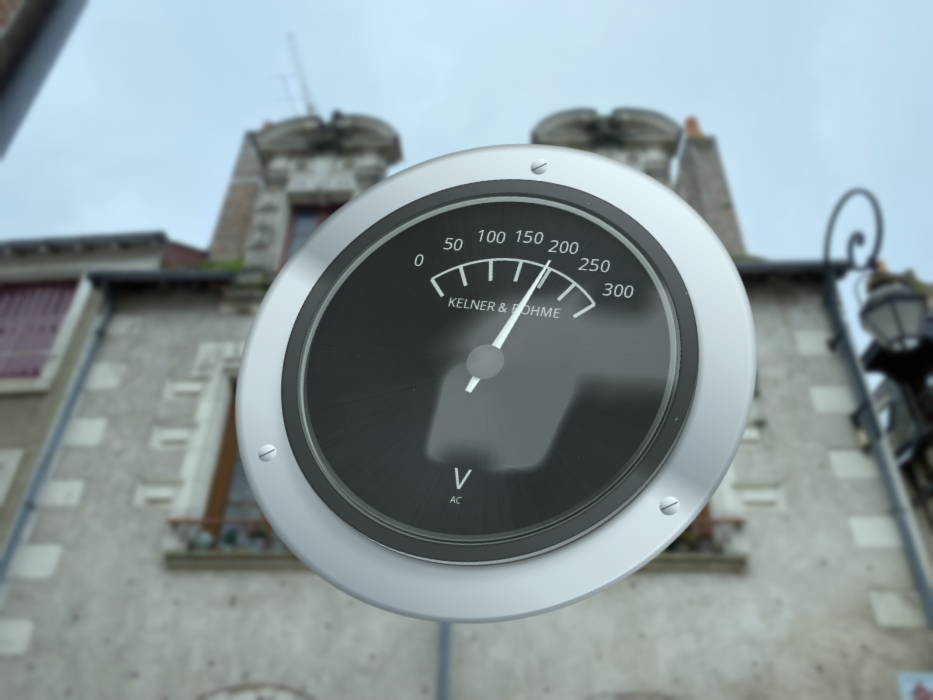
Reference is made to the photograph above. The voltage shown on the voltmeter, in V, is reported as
200 V
